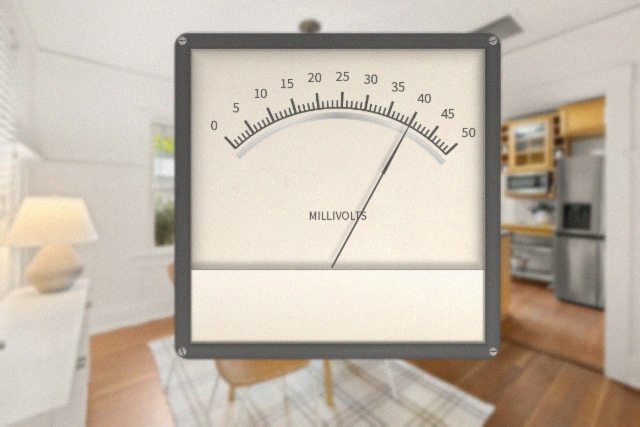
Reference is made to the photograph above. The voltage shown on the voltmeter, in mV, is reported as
40 mV
